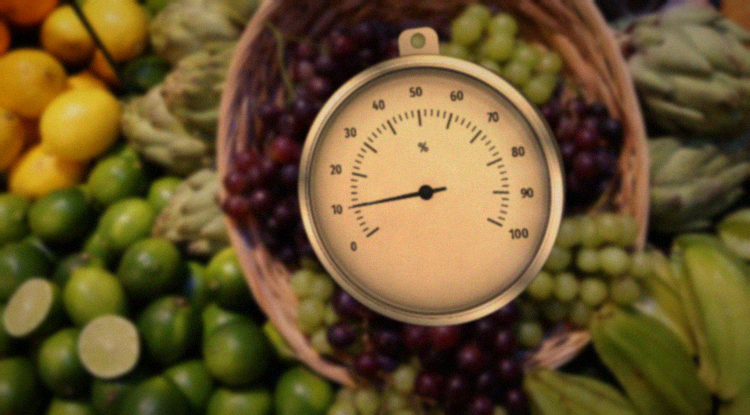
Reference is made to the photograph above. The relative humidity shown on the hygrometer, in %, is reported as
10 %
